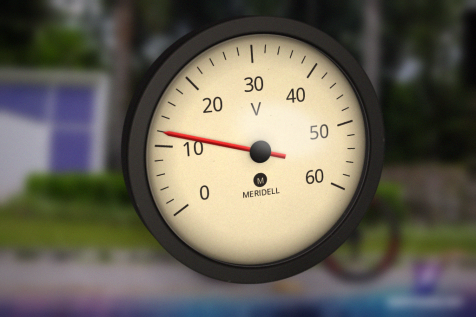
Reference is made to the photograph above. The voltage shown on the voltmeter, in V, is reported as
12 V
